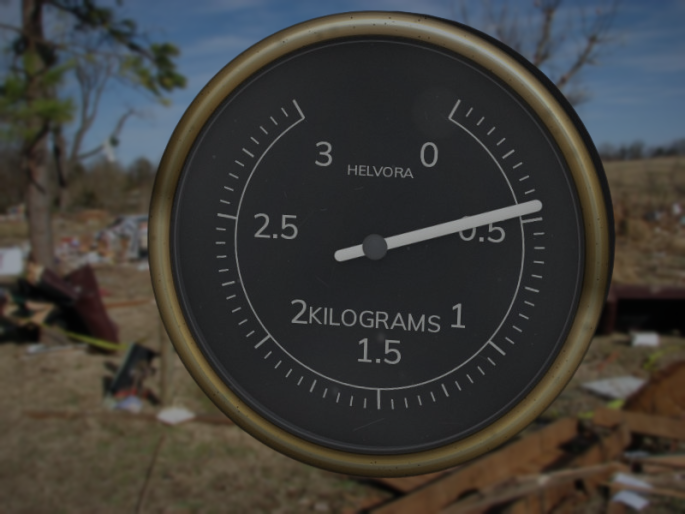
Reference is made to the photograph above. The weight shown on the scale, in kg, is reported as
0.45 kg
